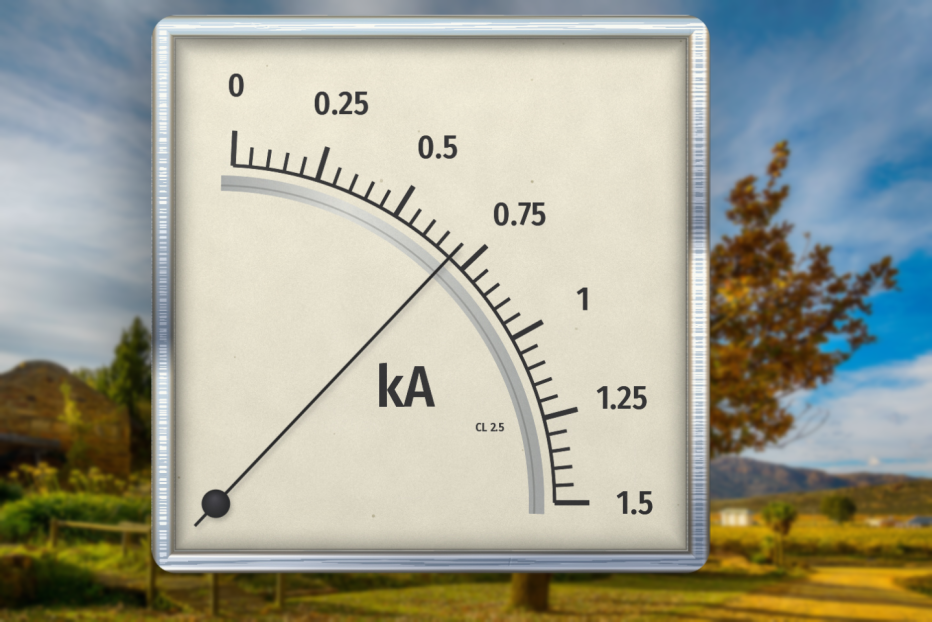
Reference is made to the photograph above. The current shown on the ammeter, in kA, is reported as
0.7 kA
